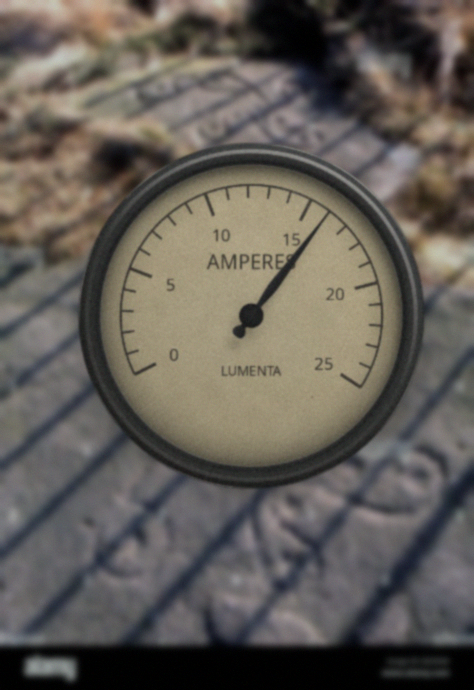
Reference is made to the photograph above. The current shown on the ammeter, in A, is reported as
16 A
